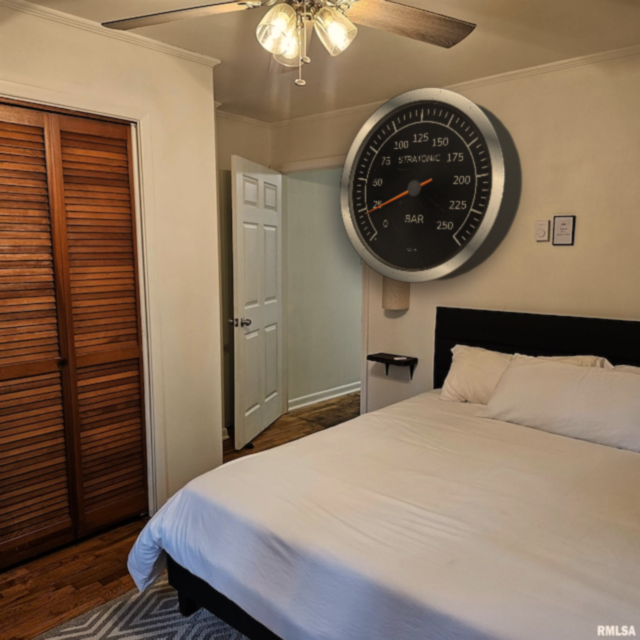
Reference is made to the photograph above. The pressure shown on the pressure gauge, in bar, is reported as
20 bar
